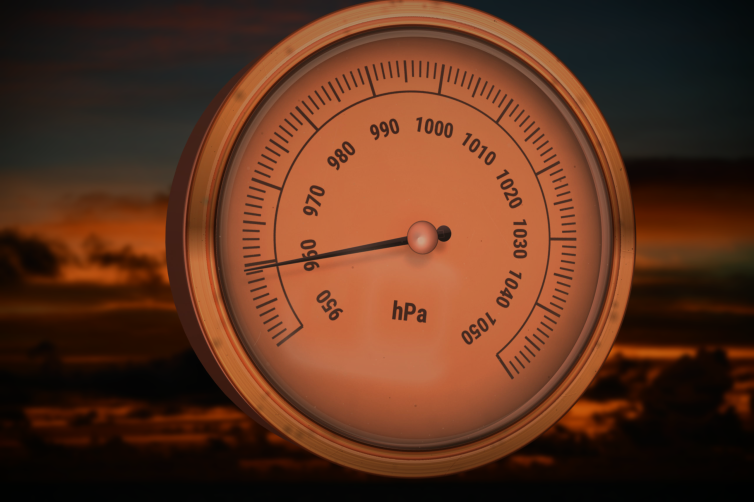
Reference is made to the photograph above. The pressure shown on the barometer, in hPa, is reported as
959.5 hPa
